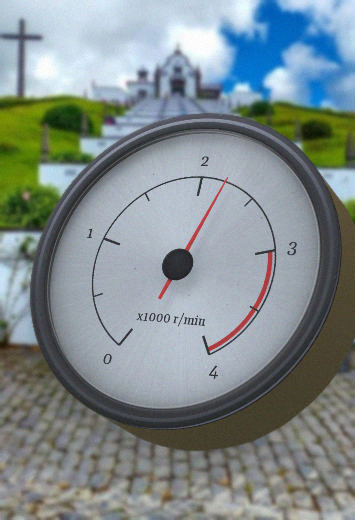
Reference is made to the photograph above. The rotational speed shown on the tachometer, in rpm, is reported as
2250 rpm
